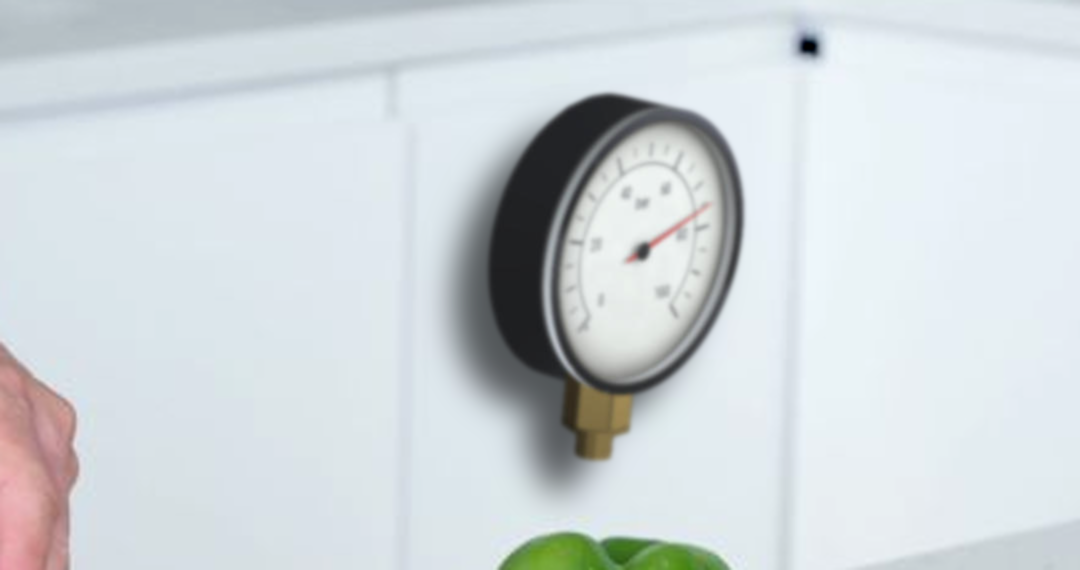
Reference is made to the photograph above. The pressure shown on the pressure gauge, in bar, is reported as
75 bar
